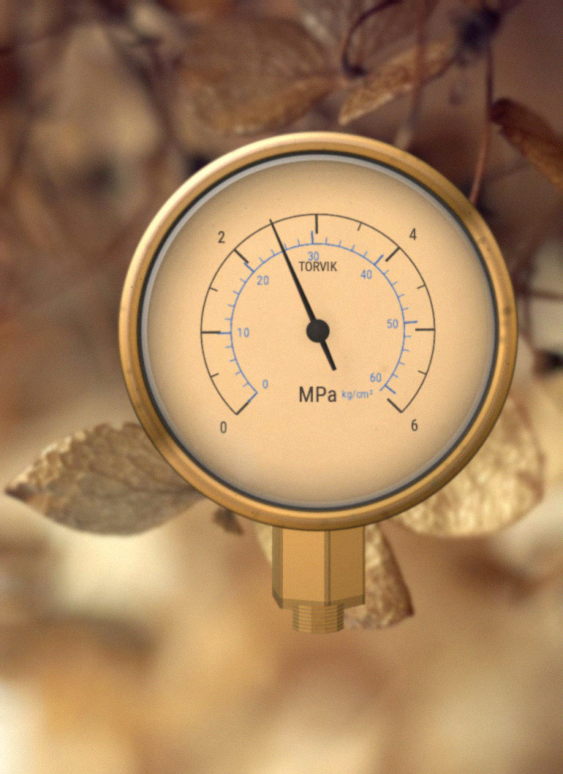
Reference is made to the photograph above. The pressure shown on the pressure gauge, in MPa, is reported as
2.5 MPa
